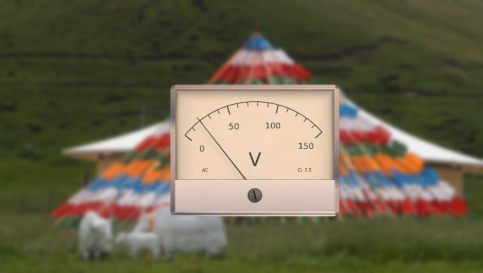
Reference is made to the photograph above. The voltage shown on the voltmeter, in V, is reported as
20 V
